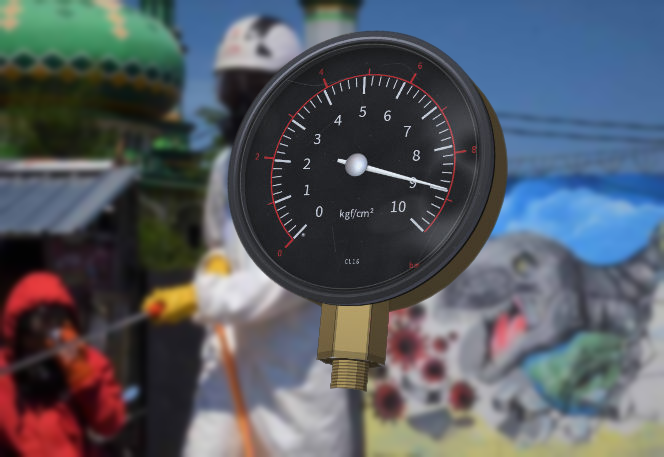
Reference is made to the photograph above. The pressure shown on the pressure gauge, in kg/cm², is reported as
9 kg/cm²
